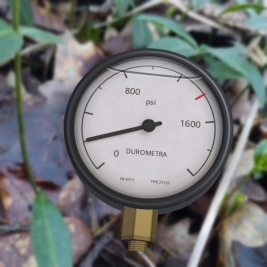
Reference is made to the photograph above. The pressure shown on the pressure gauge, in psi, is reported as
200 psi
